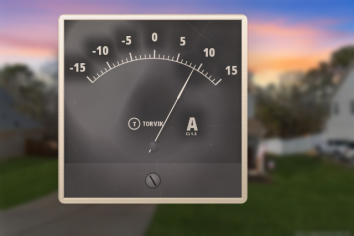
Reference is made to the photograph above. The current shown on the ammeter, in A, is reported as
9 A
